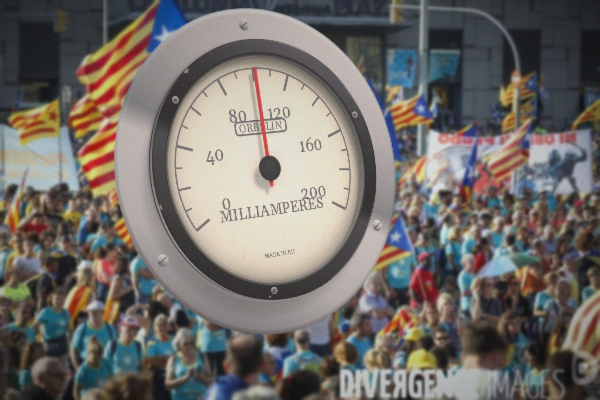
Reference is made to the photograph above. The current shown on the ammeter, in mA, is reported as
100 mA
